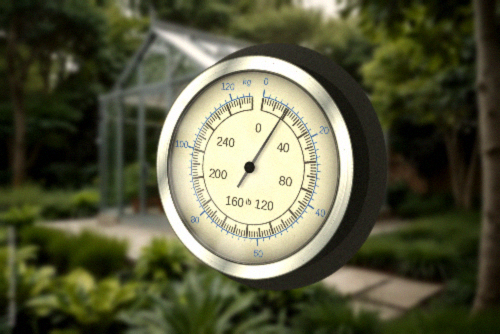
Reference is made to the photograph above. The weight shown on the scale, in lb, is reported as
20 lb
